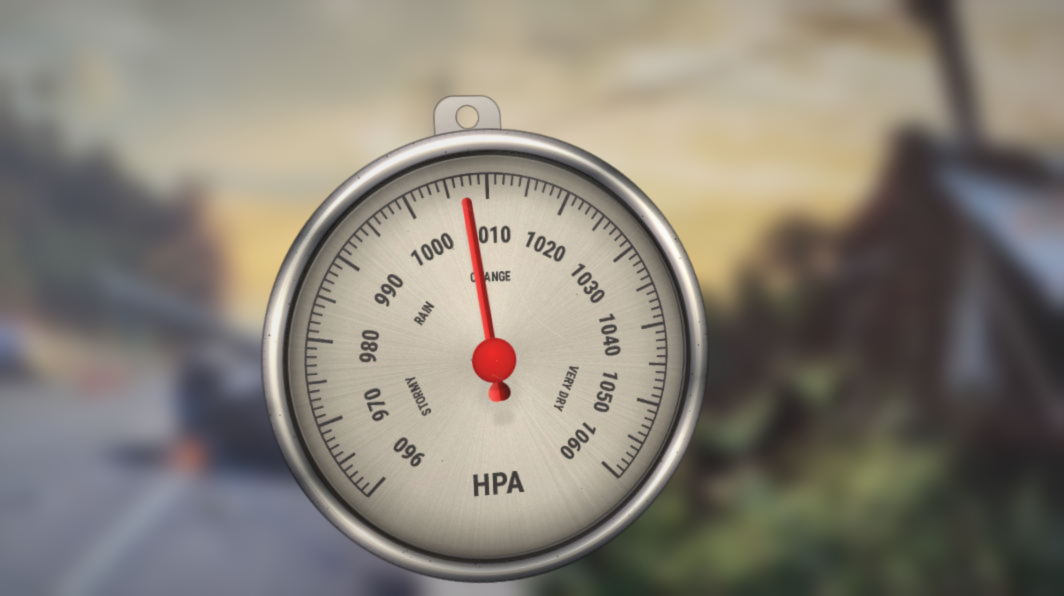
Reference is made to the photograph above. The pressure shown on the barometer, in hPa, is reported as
1007 hPa
